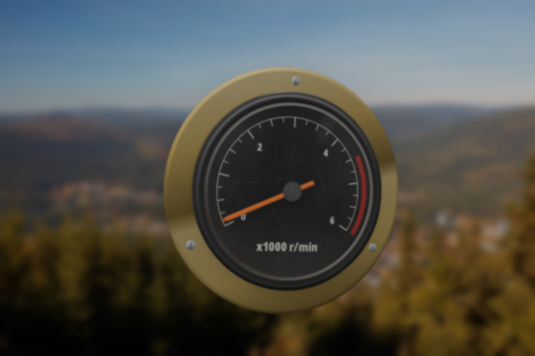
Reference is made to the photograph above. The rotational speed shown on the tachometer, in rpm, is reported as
125 rpm
